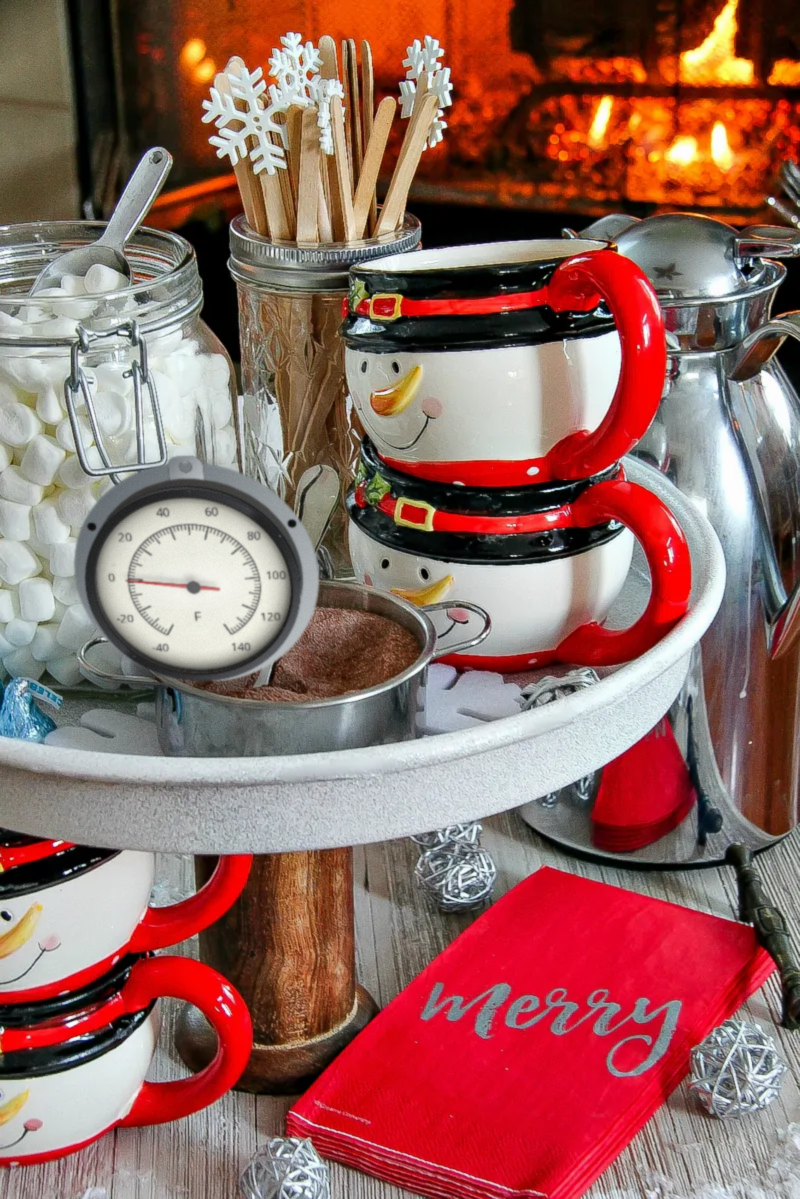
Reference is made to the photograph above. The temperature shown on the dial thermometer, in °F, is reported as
0 °F
